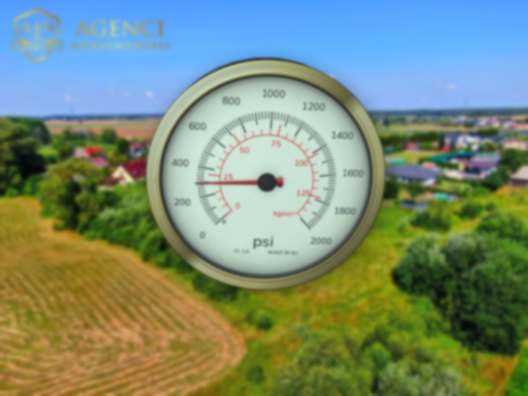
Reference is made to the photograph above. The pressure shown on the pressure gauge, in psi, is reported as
300 psi
